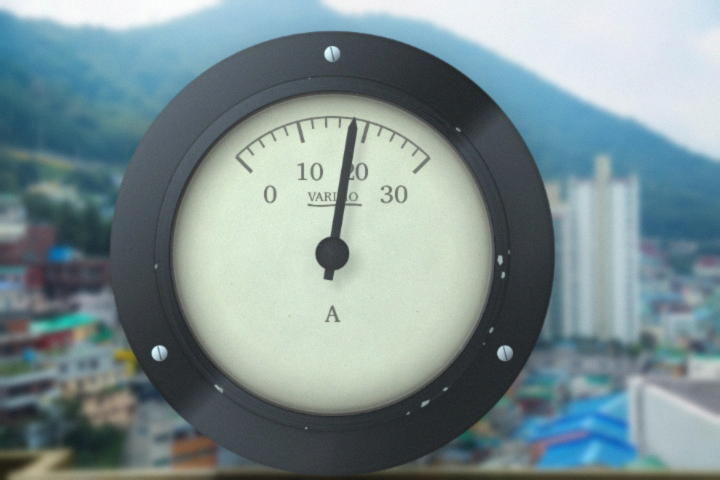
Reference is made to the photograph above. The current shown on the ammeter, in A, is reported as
18 A
